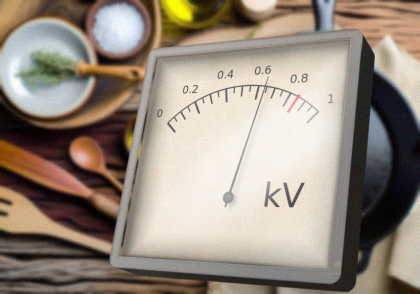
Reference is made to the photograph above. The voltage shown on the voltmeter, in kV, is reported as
0.65 kV
